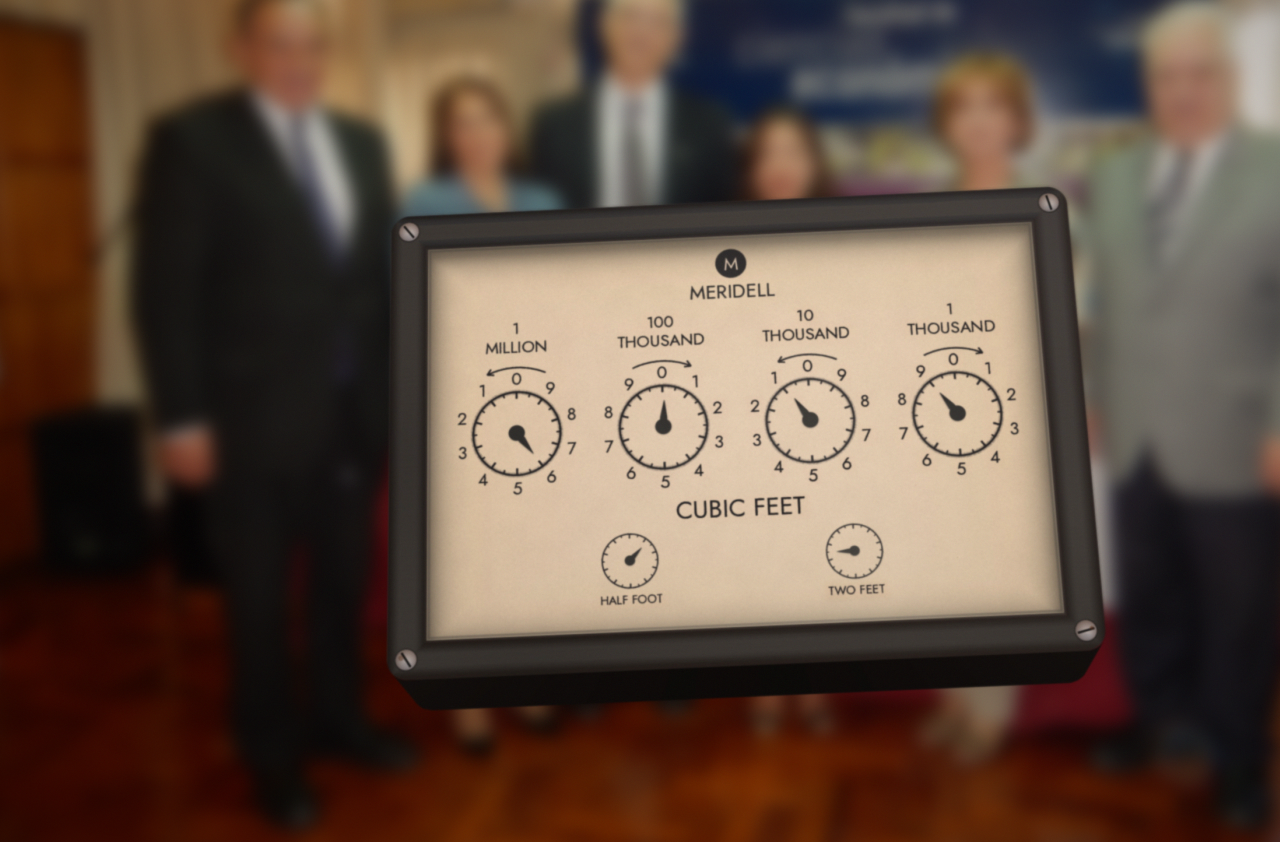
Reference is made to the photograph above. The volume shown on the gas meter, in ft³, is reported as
600900 ft³
